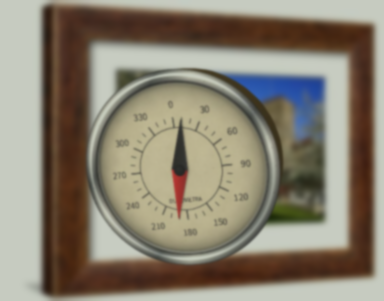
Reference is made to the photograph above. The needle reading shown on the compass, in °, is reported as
190 °
